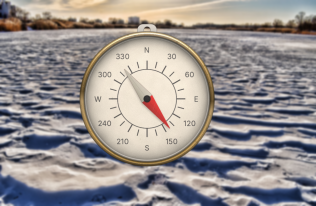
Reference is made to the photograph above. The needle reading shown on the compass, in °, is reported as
142.5 °
